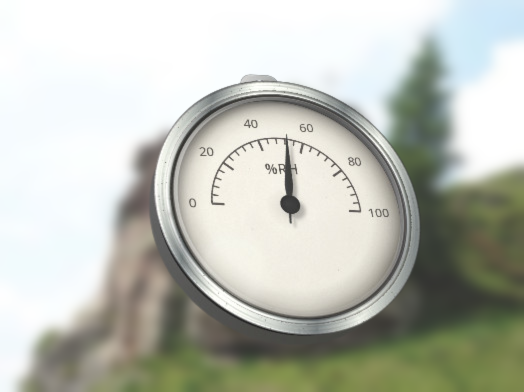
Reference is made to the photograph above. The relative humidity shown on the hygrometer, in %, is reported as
52 %
